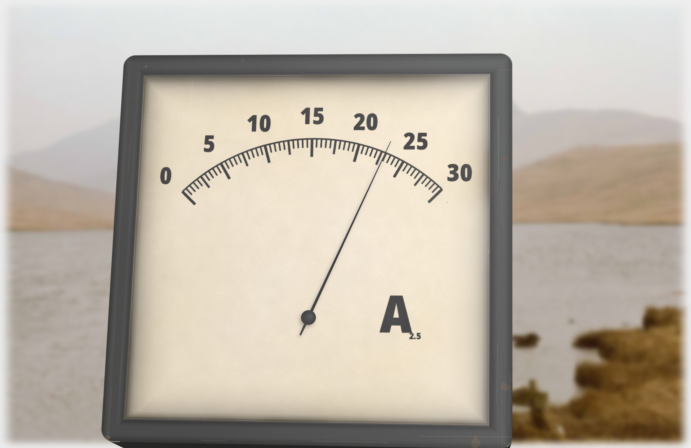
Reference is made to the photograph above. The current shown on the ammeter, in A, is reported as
23 A
